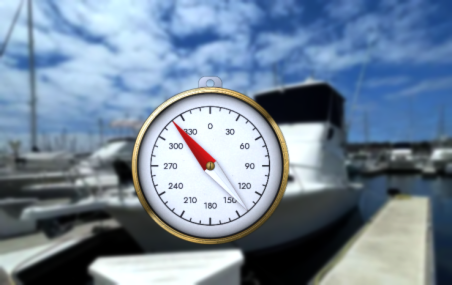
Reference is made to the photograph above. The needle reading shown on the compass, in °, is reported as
320 °
